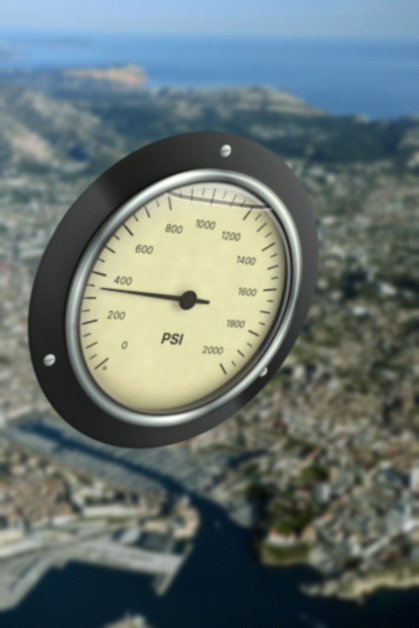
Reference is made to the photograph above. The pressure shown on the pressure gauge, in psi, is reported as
350 psi
